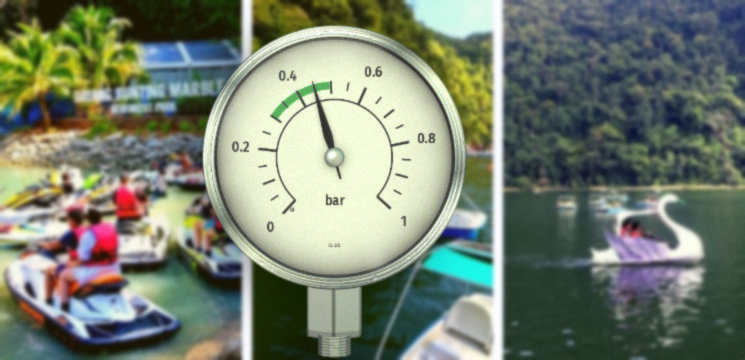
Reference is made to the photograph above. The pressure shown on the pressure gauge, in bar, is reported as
0.45 bar
